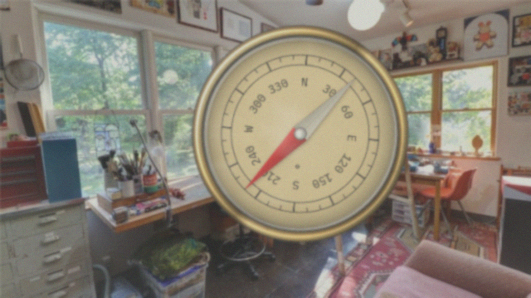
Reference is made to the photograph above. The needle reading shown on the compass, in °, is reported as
220 °
